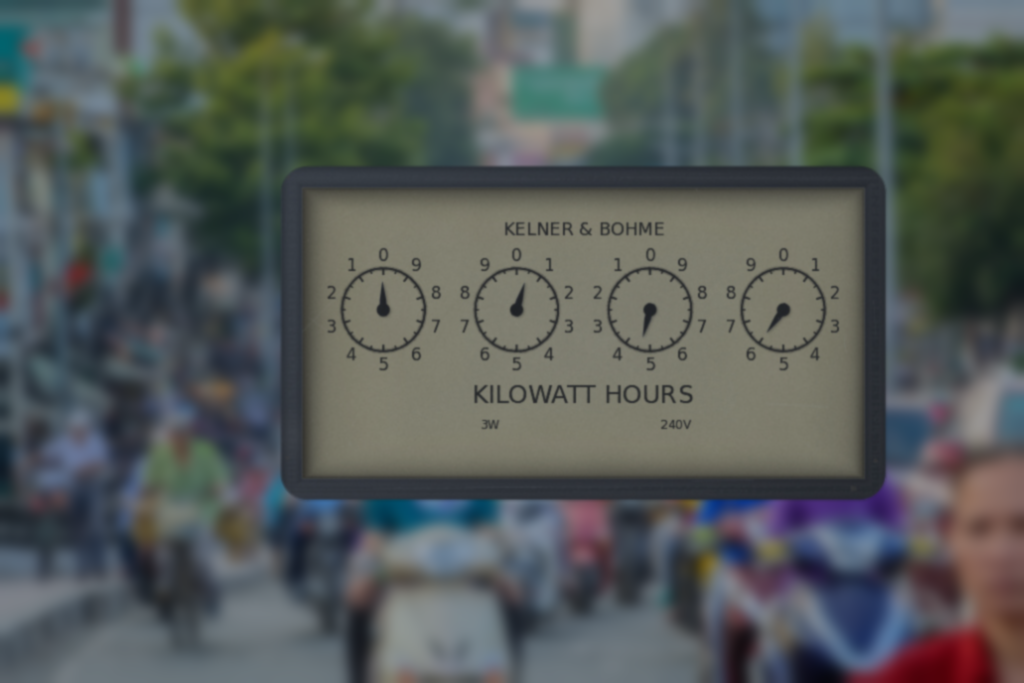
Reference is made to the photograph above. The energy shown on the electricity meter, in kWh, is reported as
46 kWh
